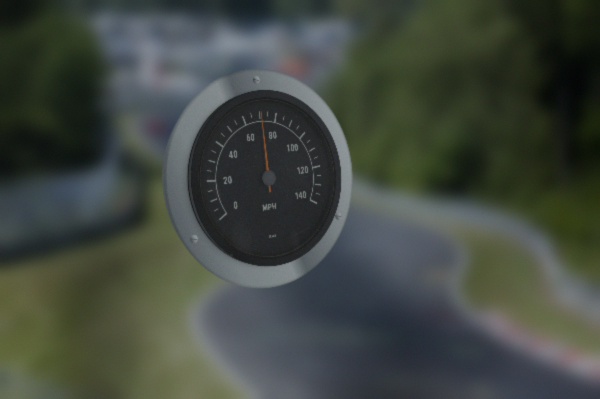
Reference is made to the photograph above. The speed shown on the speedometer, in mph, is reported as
70 mph
